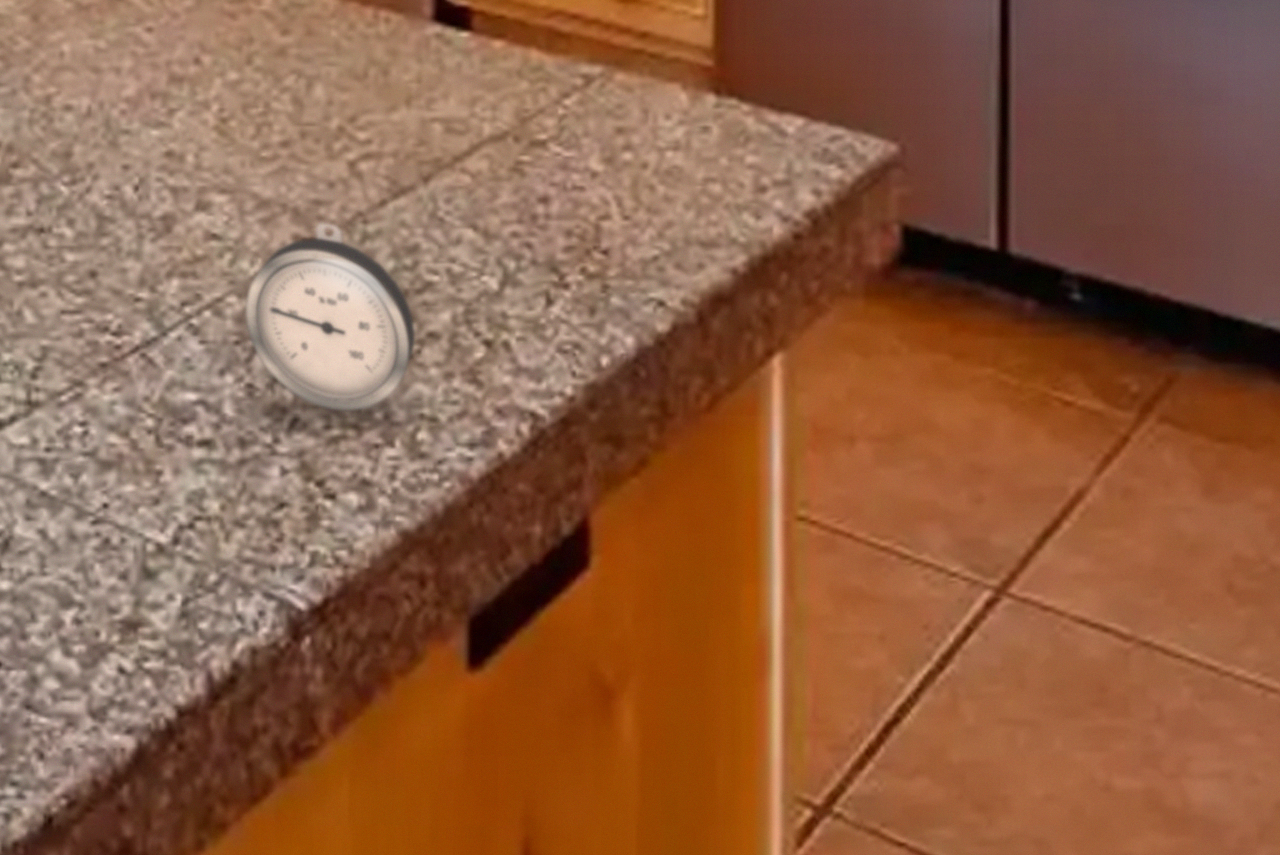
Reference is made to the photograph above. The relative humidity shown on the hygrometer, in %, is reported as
20 %
